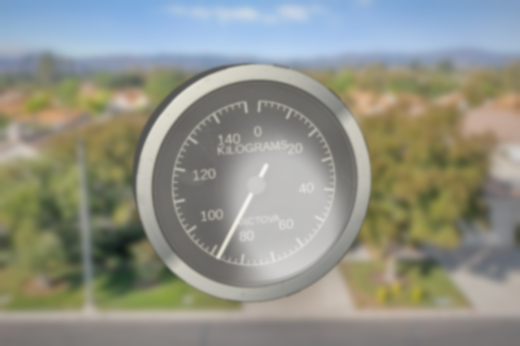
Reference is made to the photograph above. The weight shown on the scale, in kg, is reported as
88 kg
